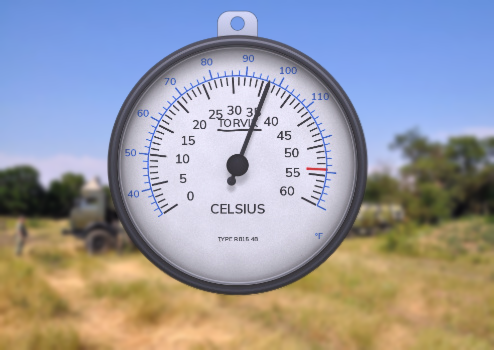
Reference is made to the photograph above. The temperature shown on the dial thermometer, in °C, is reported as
36 °C
